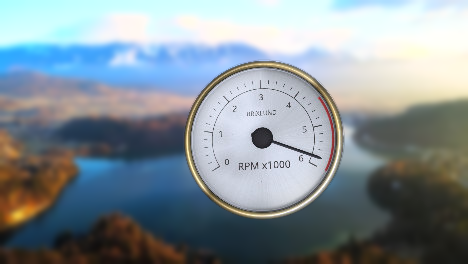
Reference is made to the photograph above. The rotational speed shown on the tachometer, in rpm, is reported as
5800 rpm
